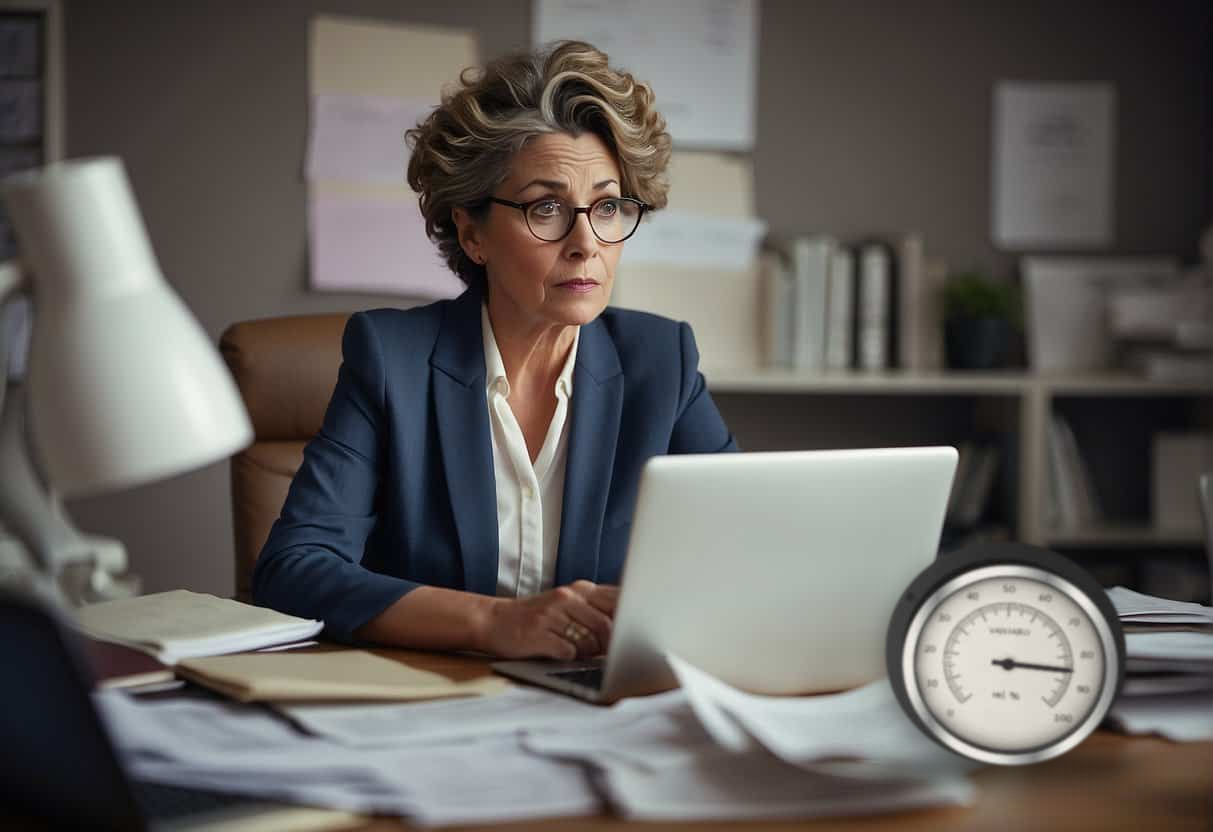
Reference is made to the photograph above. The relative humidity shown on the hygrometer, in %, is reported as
85 %
